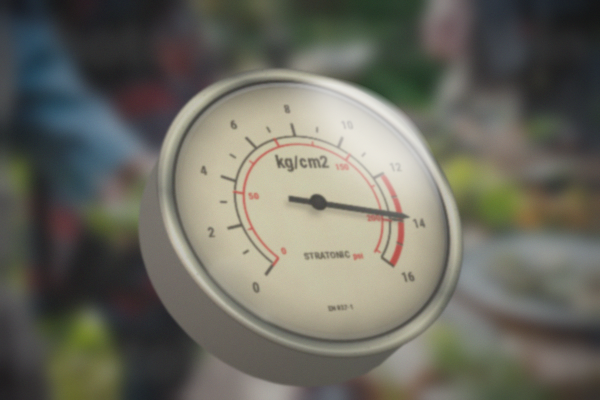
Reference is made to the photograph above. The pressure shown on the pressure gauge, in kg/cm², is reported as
14 kg/cm²
